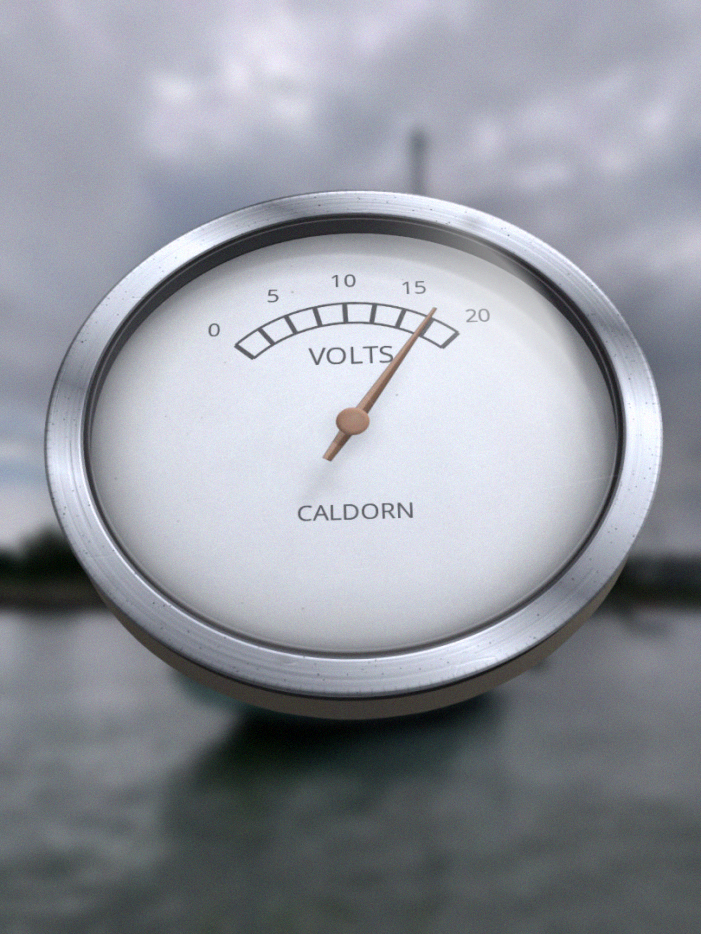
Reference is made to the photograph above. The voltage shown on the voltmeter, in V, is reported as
17.5 V
